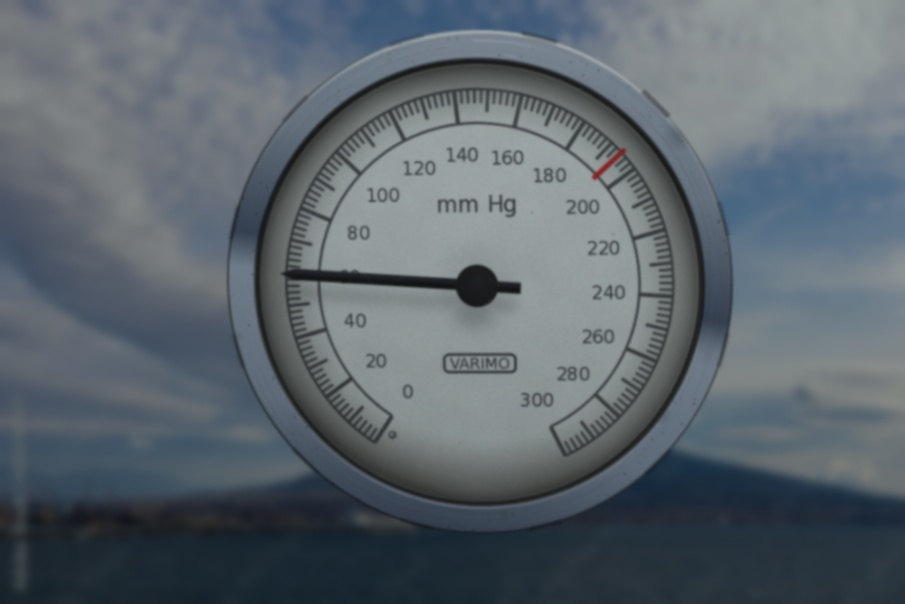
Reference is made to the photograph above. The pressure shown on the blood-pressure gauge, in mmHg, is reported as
60 mmHg
